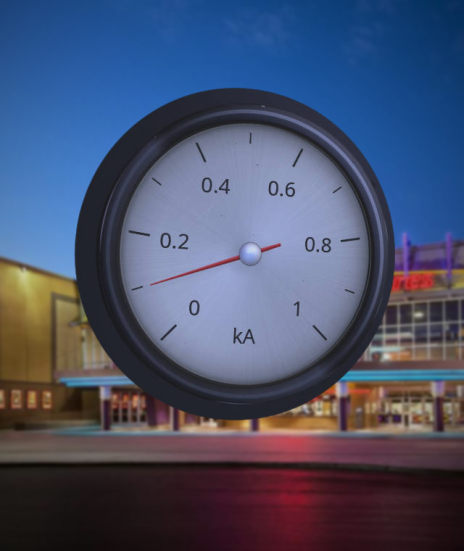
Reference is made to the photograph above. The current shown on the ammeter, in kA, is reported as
0.1 kA
